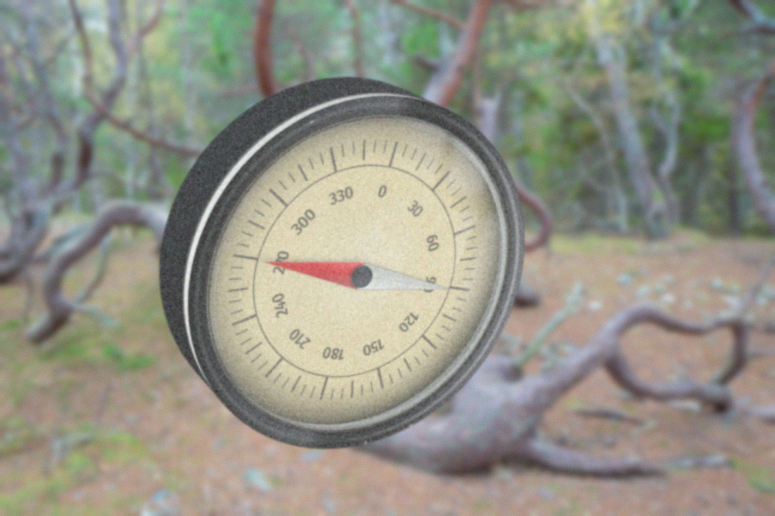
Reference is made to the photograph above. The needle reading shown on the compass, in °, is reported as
270 °
